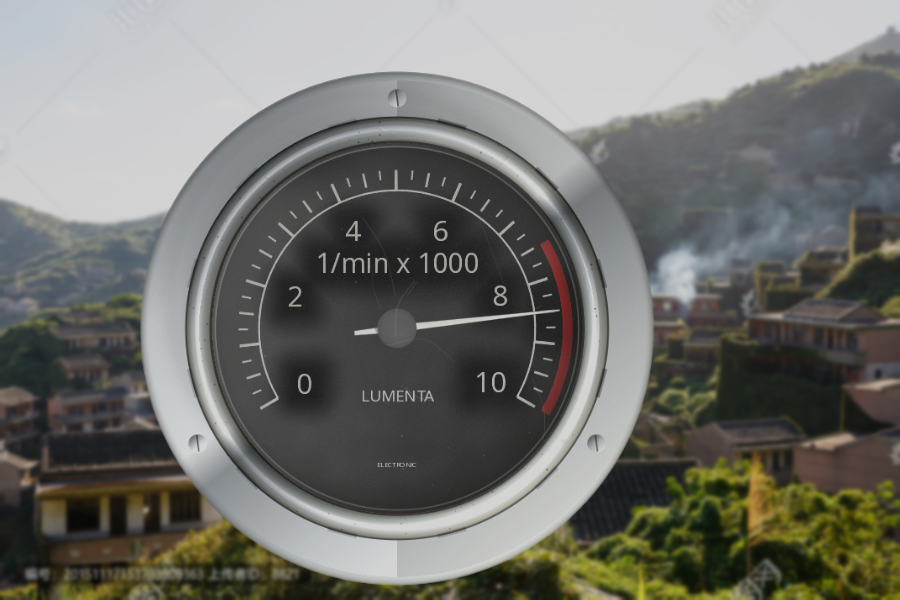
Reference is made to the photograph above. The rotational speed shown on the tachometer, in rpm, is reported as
8500 rpm
